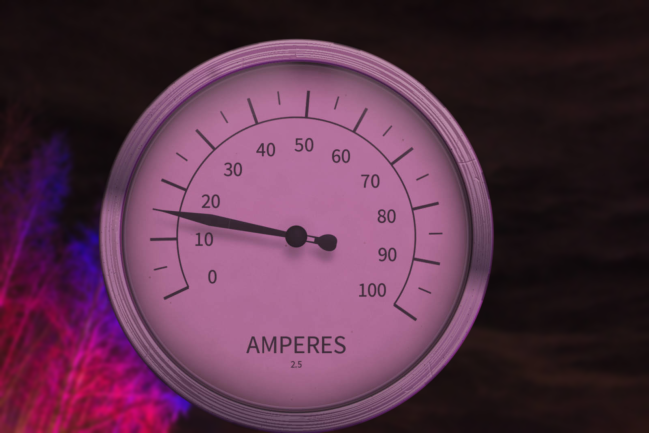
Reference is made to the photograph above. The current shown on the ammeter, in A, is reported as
15 A
